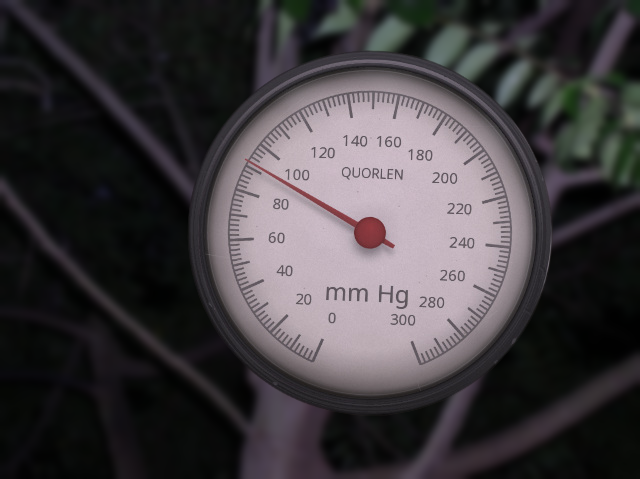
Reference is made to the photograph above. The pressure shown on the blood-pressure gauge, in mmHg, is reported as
92 mmHg
